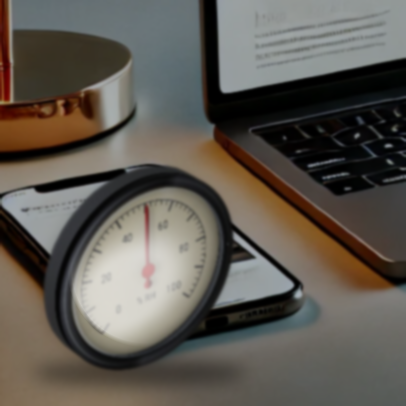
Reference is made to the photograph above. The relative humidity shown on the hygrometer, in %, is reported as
50 %
